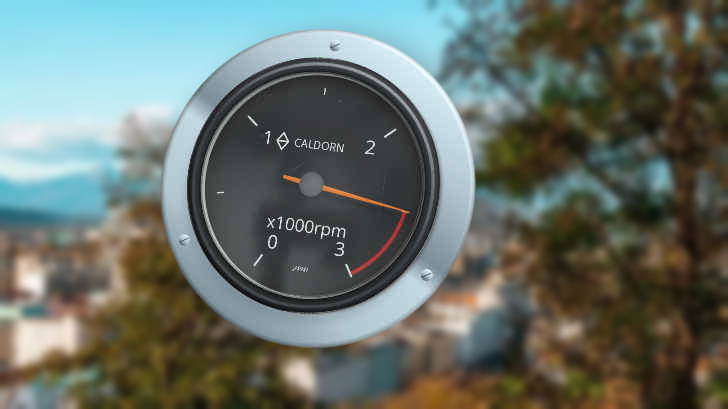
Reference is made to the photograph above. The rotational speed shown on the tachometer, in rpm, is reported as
2500 rpm
